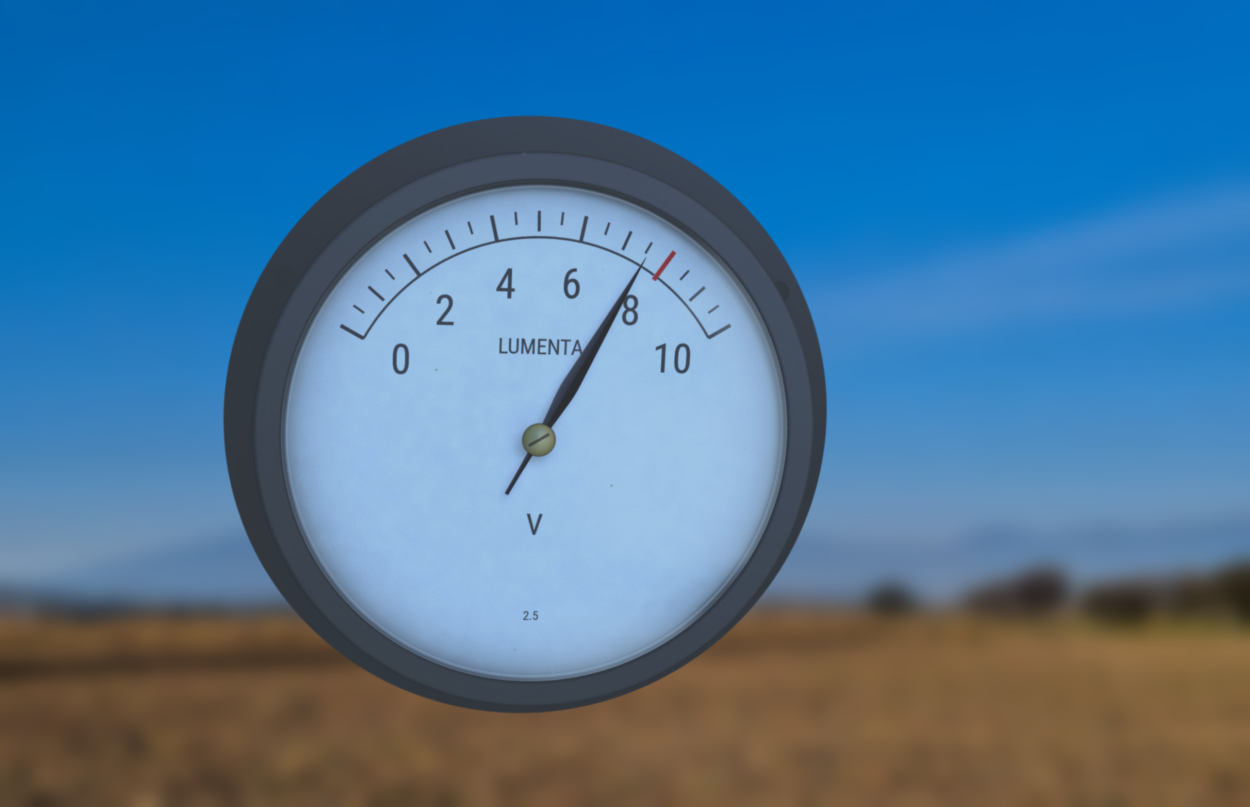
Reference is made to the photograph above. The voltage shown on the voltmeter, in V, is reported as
7.5 V
